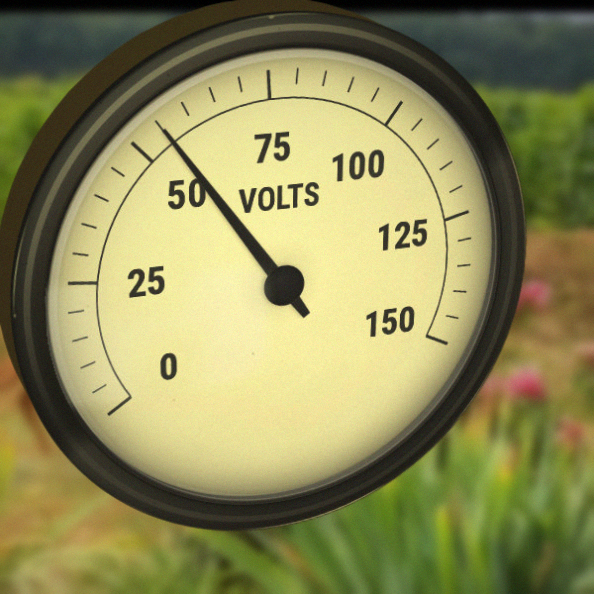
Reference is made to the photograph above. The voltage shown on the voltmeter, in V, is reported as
55 V
